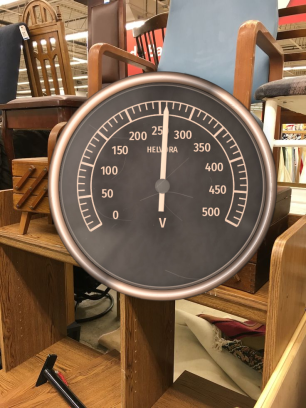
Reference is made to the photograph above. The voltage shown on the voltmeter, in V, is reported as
260 V
